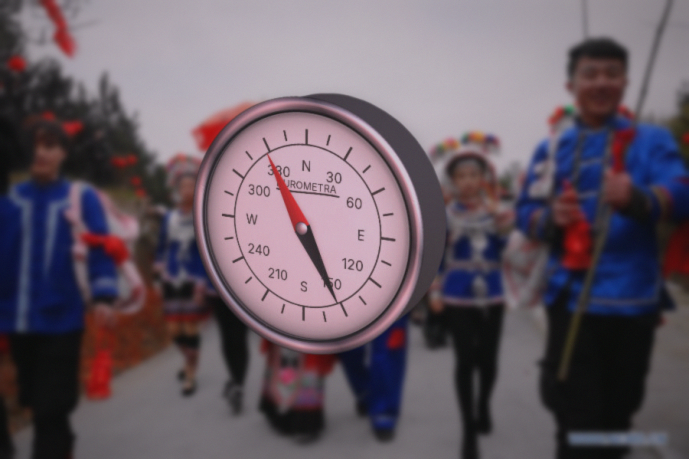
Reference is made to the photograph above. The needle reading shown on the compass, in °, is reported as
330 °
